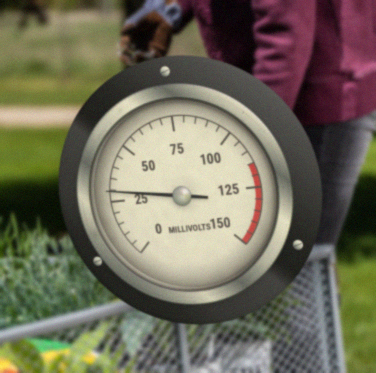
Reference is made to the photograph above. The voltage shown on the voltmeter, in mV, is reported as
30 mV
